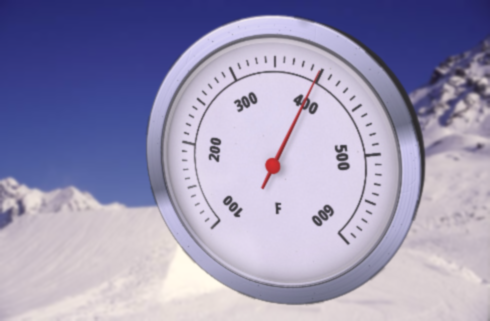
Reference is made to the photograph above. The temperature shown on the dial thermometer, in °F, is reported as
400 °F
